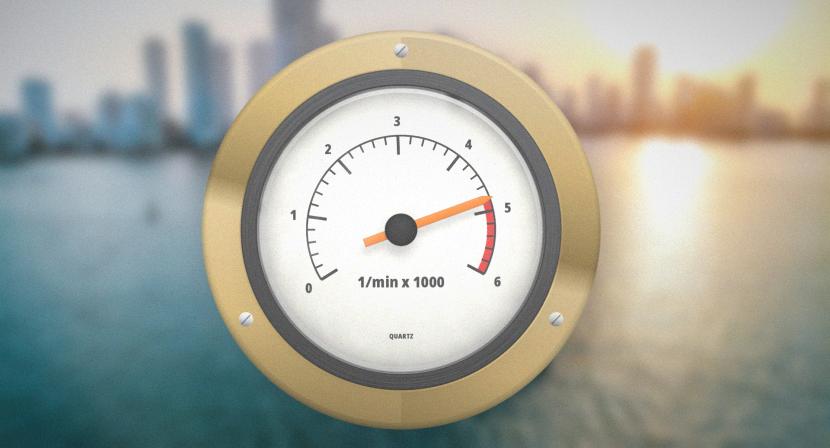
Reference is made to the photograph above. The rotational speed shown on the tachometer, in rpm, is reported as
4800 rpm
